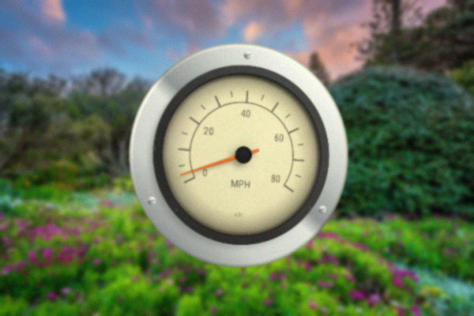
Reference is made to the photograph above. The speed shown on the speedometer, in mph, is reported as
2.5 mph
